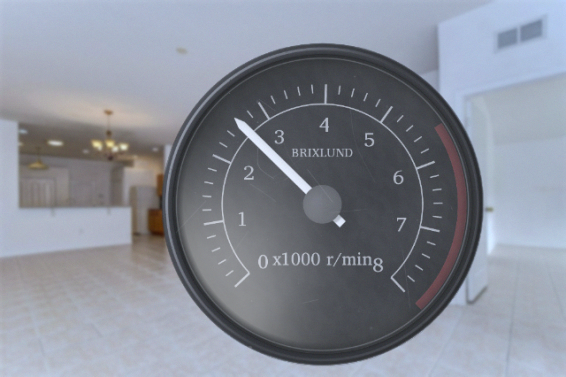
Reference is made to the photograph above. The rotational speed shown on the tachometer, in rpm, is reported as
2600 rpm
